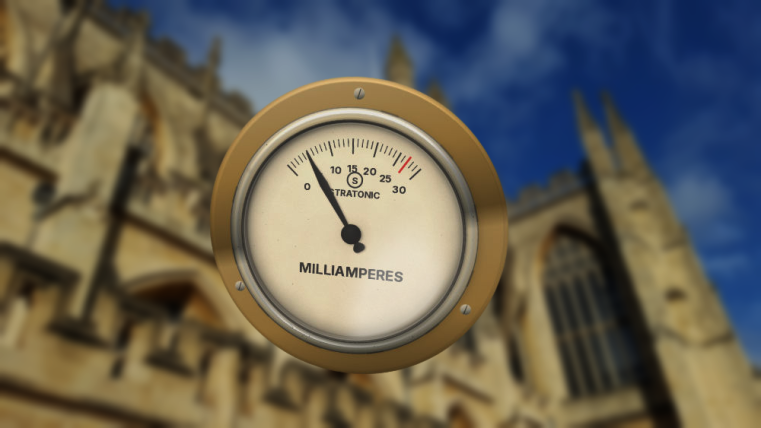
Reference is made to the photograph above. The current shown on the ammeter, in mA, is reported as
5 mA
